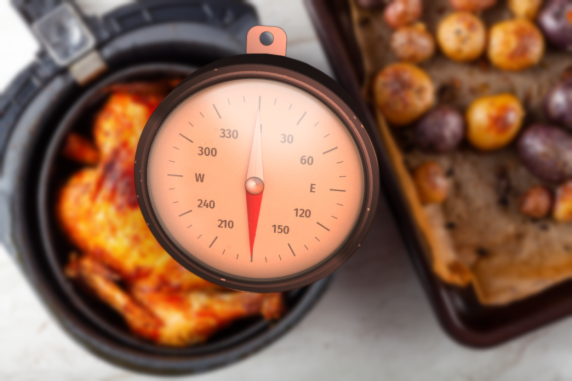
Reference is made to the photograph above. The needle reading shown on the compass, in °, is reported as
180 °
